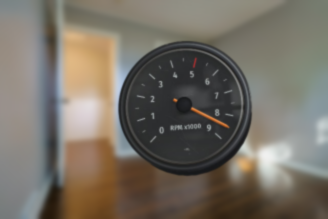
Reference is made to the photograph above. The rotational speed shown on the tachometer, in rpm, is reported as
8500 rpm
